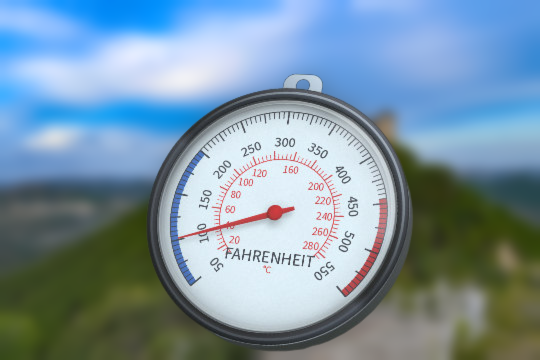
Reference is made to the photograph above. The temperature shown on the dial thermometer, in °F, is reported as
100 °F
